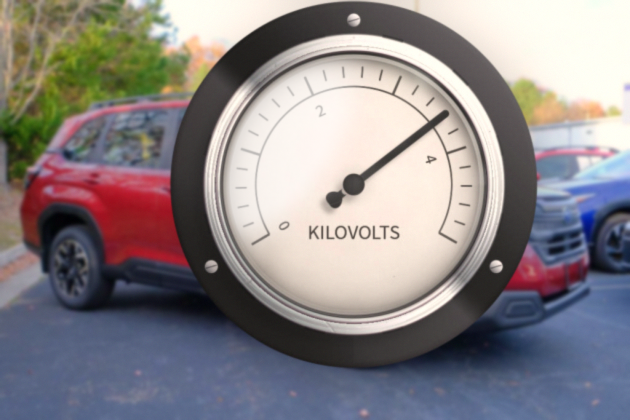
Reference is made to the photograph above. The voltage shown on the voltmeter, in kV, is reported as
3.6 kV
